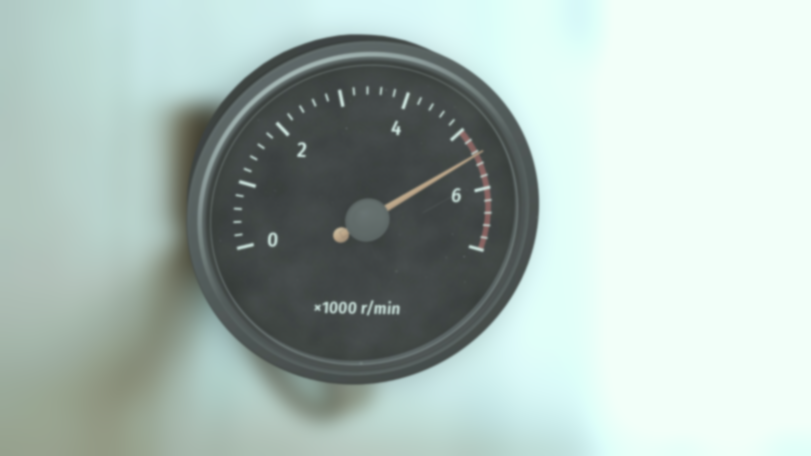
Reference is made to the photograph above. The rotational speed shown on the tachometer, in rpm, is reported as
5400 rpm
